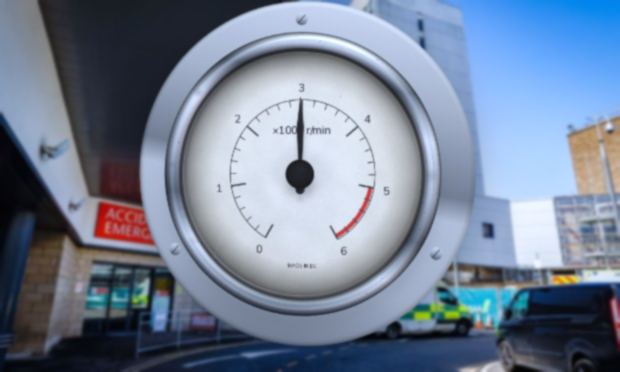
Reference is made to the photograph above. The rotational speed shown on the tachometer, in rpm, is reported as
3000 rpm
